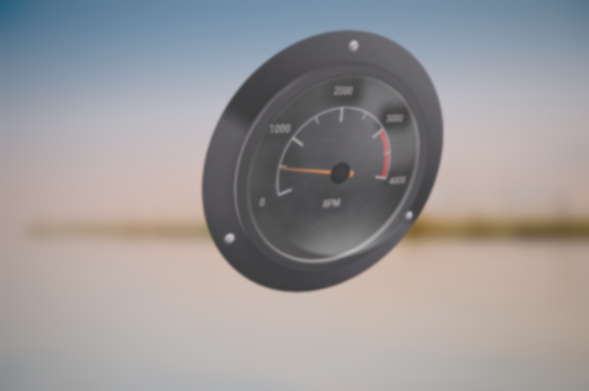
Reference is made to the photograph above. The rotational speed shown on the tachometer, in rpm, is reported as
500 rpm
